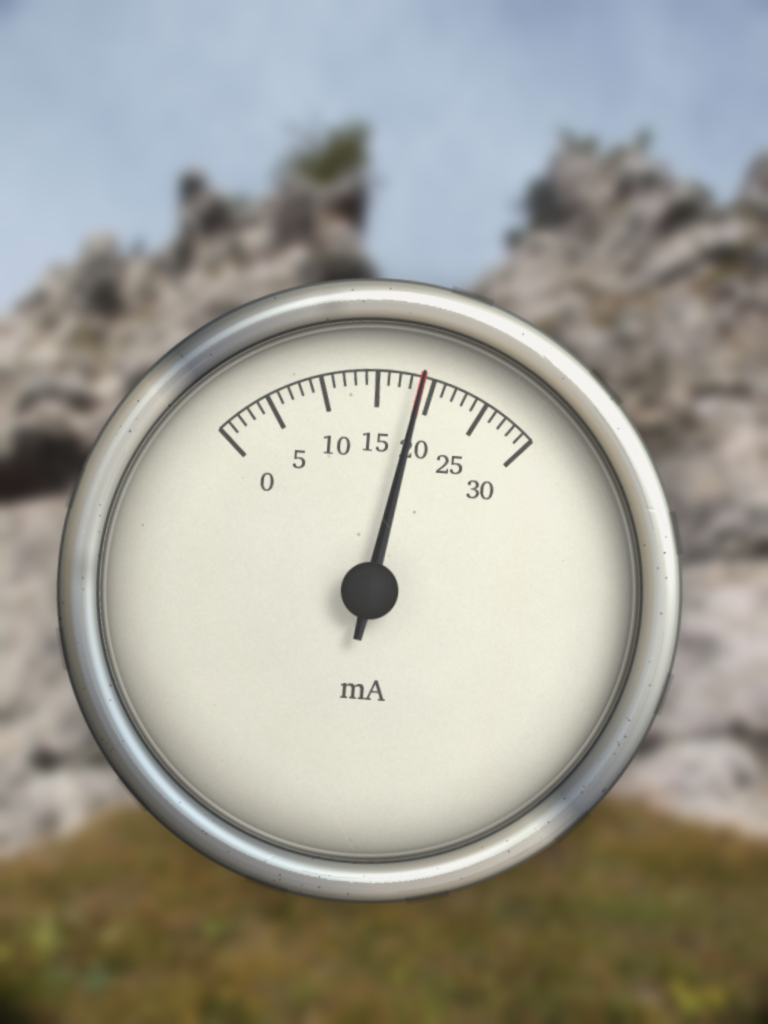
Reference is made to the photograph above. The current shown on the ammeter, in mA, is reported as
19 mA
